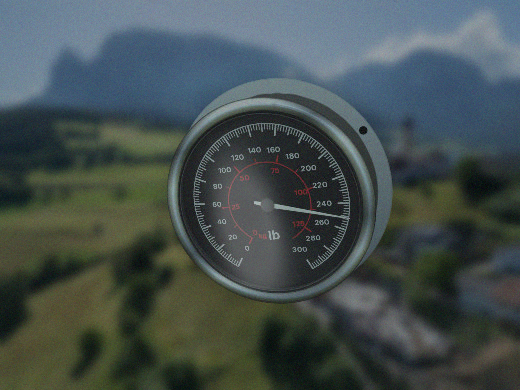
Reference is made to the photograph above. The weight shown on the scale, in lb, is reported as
250 lb
